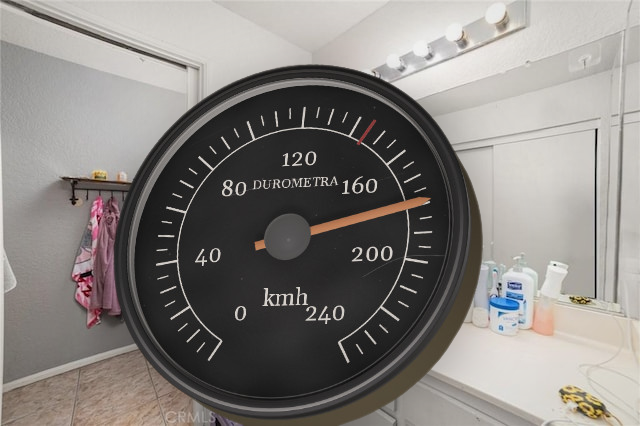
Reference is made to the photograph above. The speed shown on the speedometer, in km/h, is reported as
180 km/h
